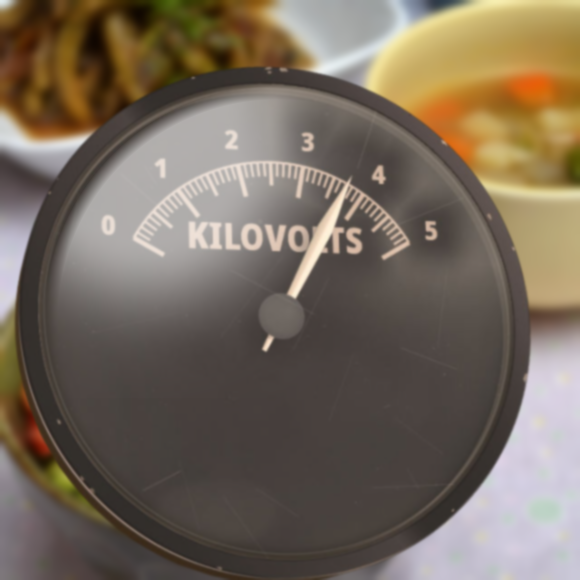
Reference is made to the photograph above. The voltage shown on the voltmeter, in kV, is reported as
3.7 kV
